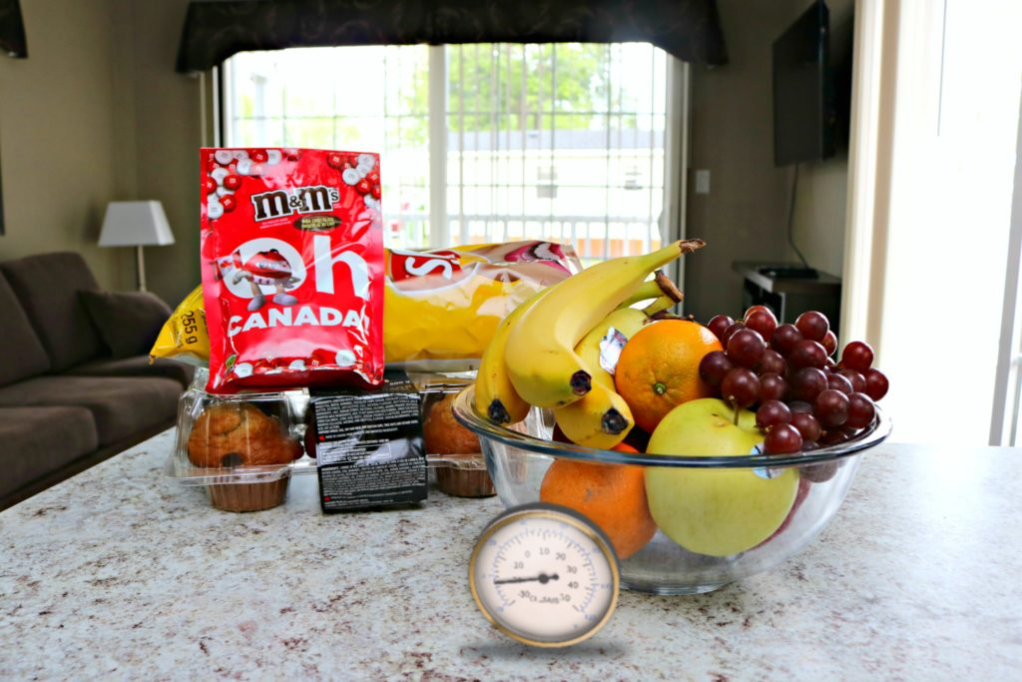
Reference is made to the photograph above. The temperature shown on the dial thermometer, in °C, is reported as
-20 °C
